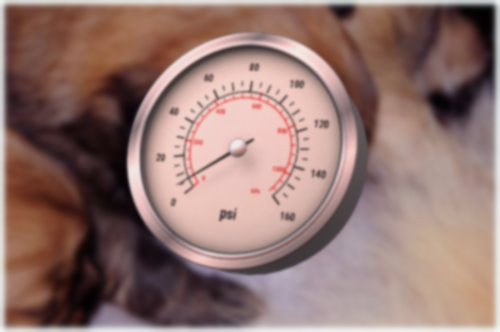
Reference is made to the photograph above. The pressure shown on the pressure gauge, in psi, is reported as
5 psi
